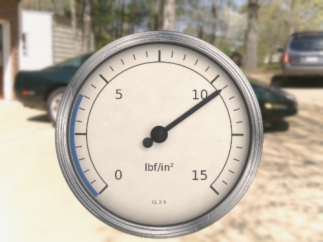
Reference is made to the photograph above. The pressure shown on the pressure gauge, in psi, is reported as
10.5 psi
